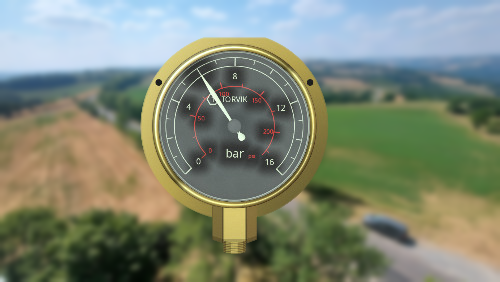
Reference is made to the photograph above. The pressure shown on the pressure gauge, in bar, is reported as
6 bar
